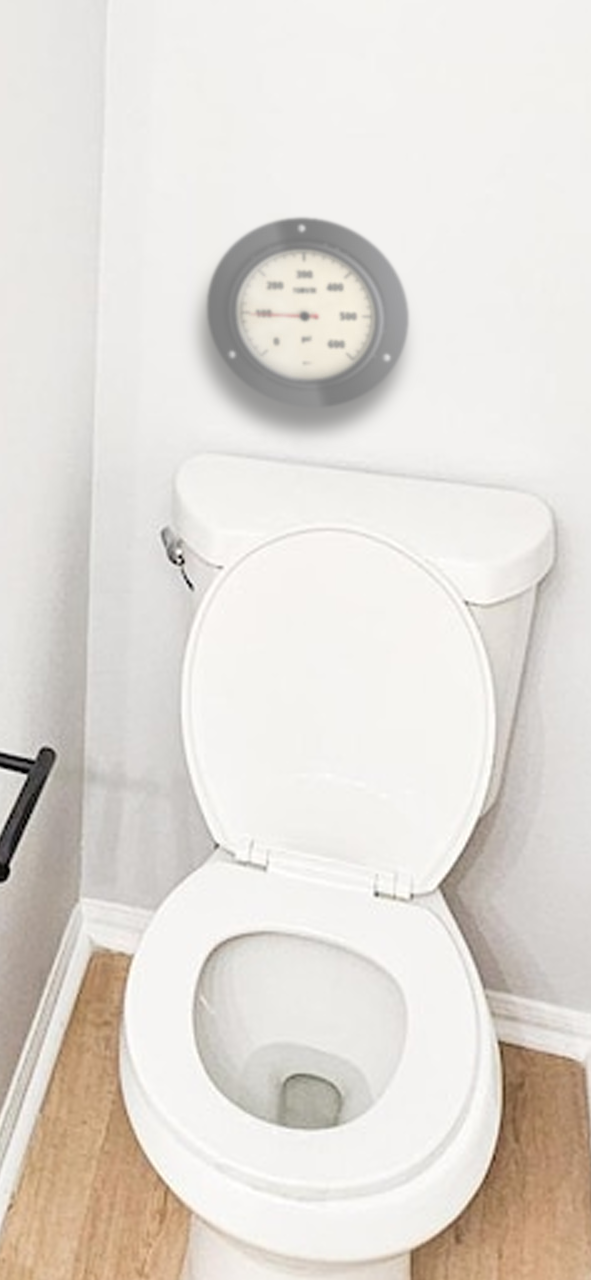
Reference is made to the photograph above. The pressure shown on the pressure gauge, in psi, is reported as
100 psi
